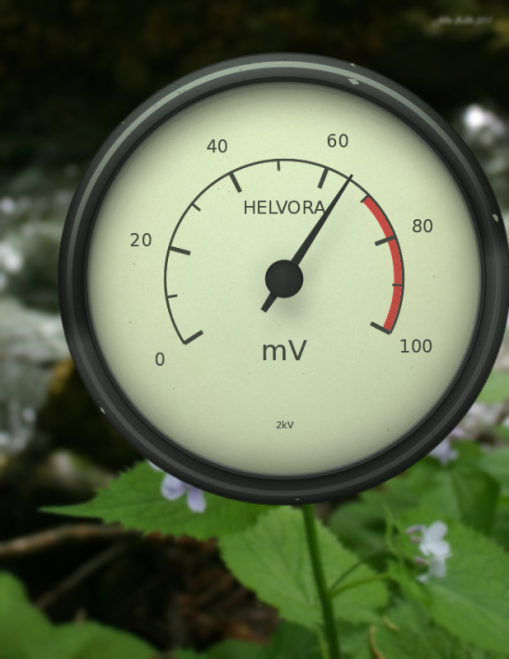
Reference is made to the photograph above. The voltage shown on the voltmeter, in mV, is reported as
65 mV
